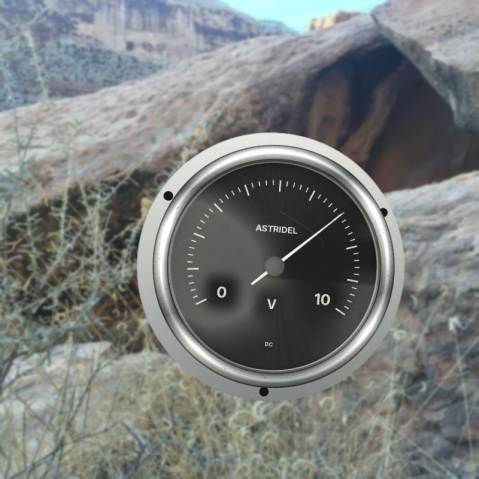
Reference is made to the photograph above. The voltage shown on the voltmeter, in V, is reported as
7 V
